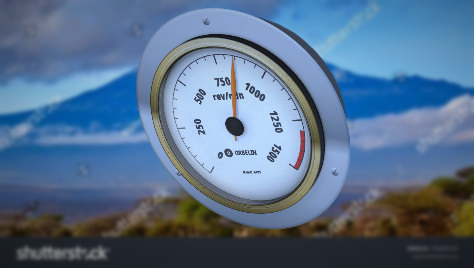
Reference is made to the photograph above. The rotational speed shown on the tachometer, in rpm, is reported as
850 rpm
